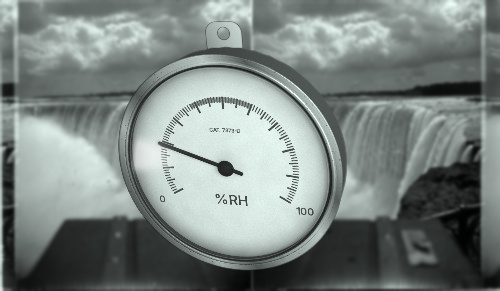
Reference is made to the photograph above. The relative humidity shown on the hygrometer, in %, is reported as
20 %
